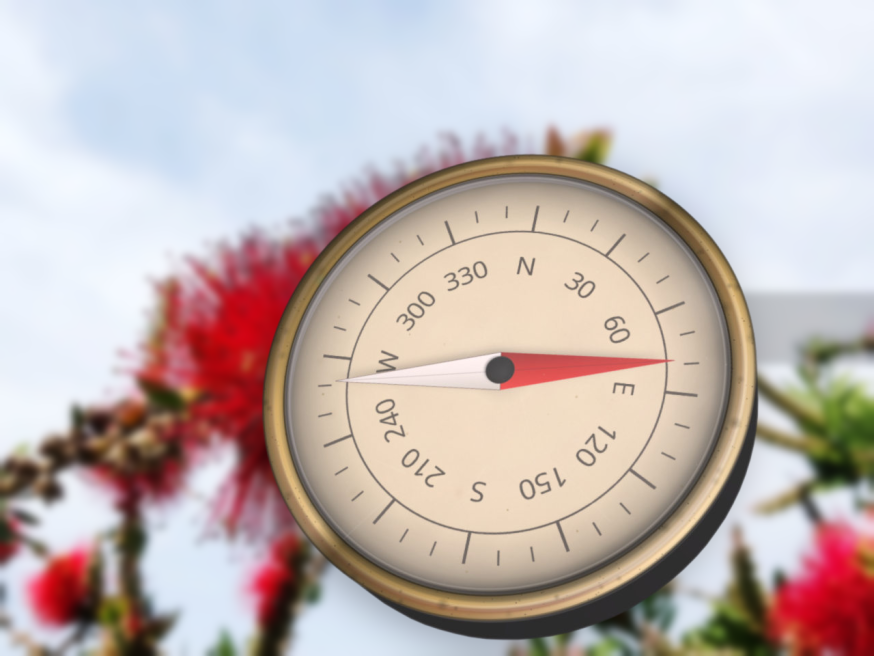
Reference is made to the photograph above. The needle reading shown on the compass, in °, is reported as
80 °
